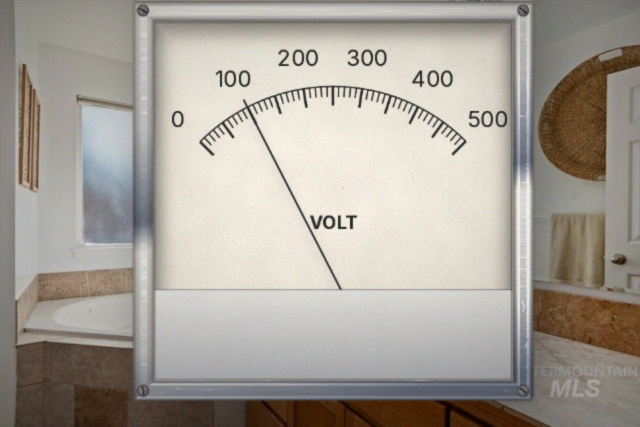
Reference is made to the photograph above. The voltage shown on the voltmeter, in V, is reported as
100 V
